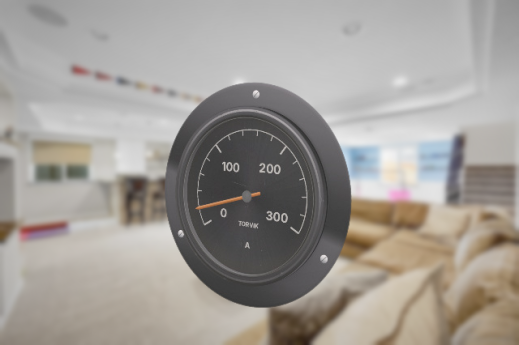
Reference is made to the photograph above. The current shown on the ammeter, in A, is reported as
20 A
